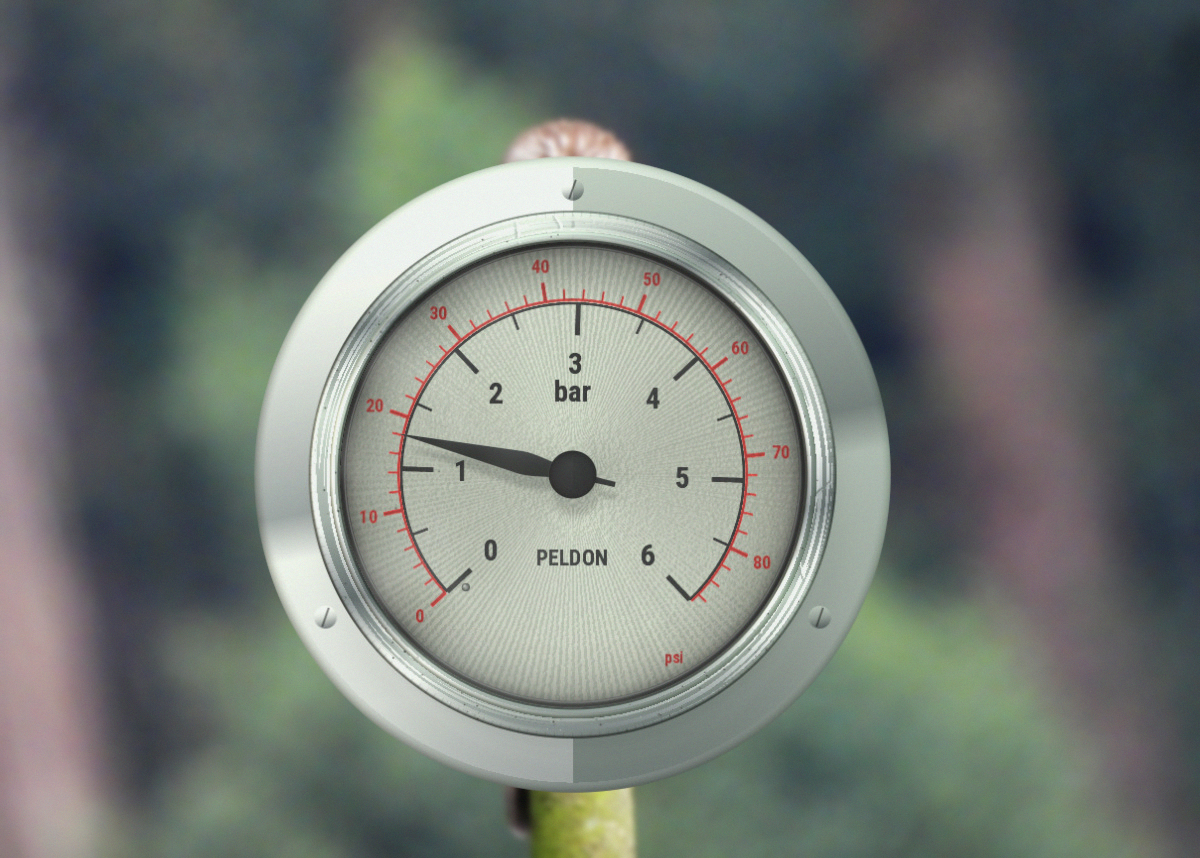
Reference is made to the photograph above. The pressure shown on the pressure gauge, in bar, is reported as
1.25 bar
